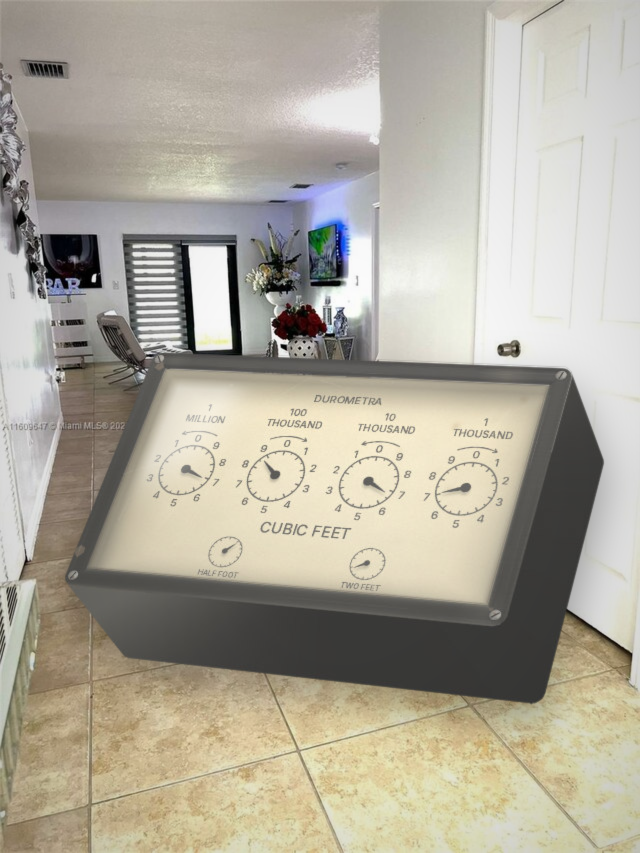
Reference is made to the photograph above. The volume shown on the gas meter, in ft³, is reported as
686700 ft³
